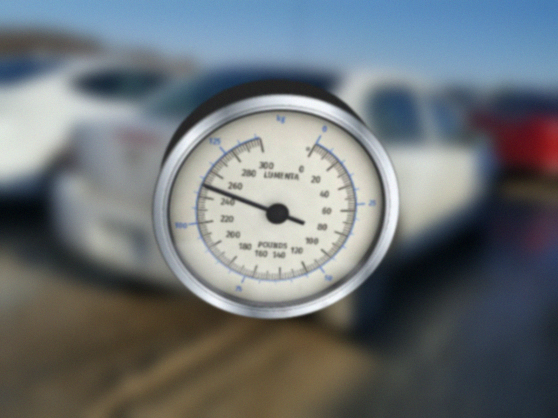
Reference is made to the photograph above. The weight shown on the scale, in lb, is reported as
250 lb
